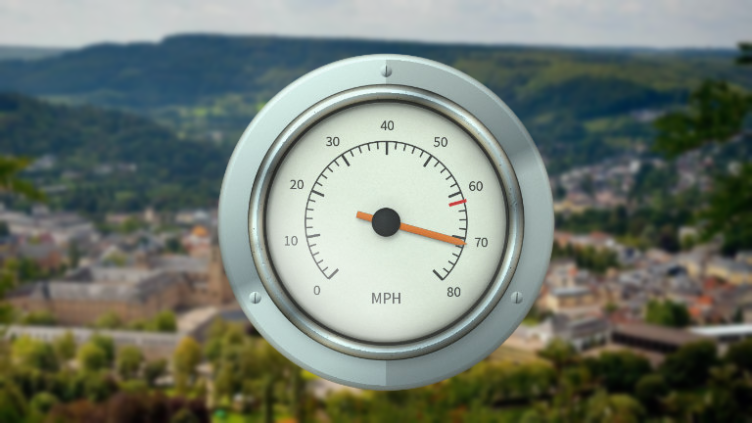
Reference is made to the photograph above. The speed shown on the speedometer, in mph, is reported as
71 mph
